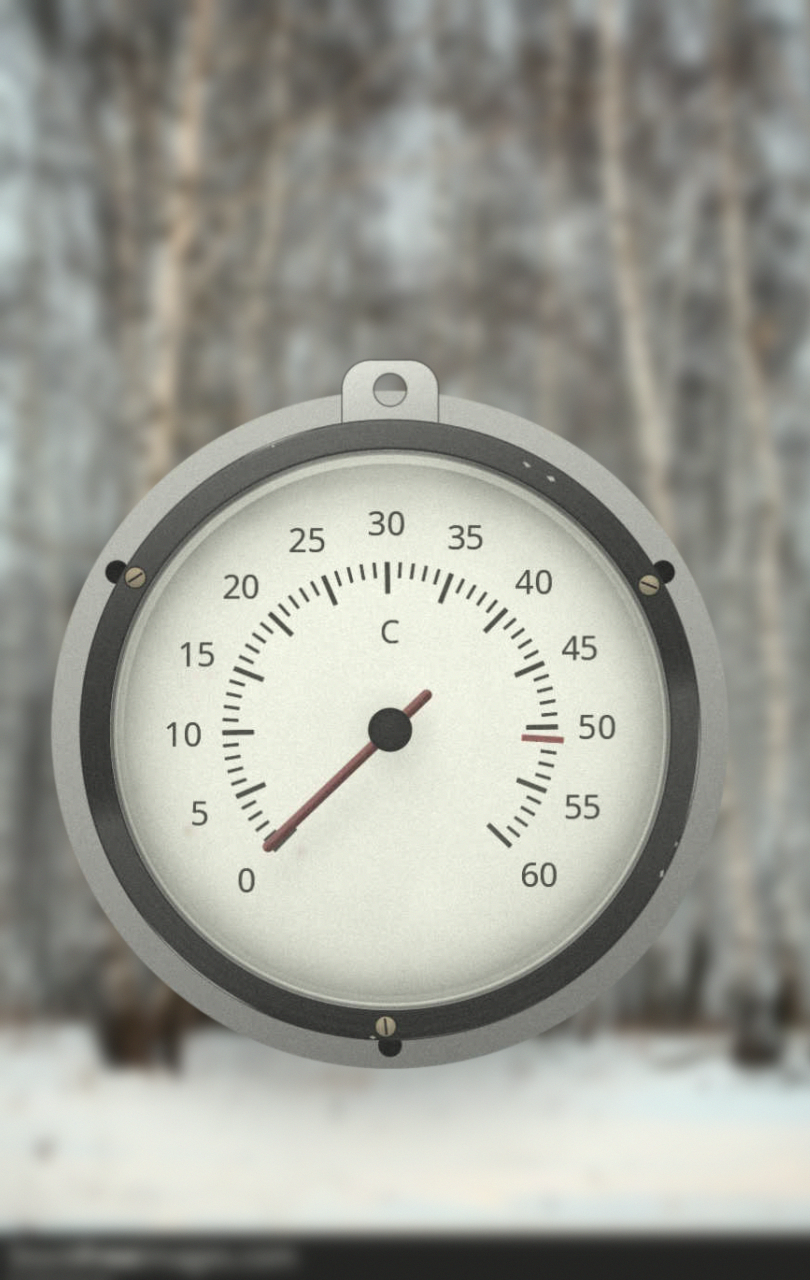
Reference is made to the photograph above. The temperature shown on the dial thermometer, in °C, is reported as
0.5 °C
